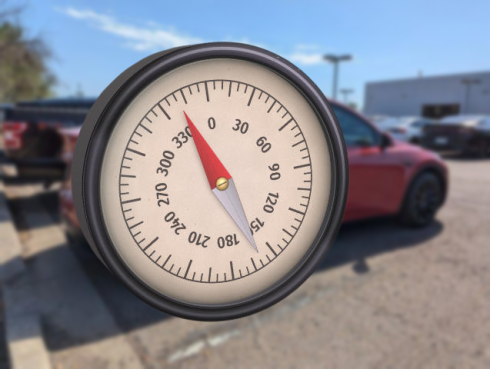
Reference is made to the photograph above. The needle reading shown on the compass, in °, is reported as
340 °
